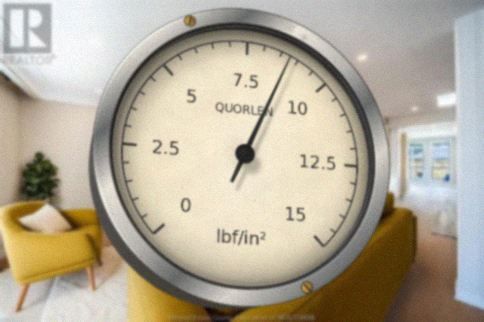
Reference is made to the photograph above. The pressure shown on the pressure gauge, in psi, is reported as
8.75 psi
